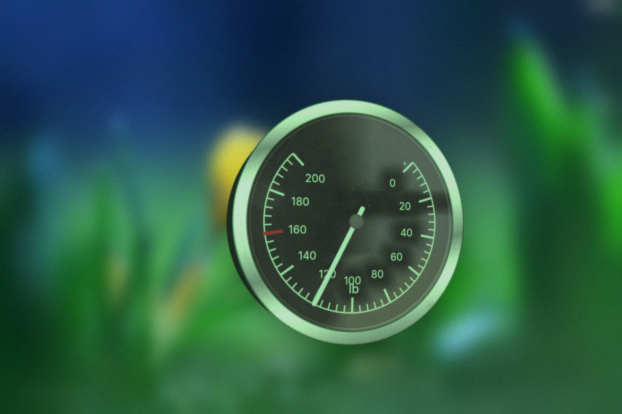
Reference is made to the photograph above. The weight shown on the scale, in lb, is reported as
120 lb
